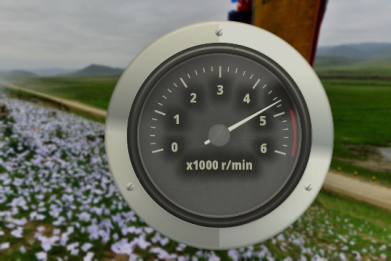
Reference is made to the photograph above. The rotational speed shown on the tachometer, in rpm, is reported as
4700 rpm
